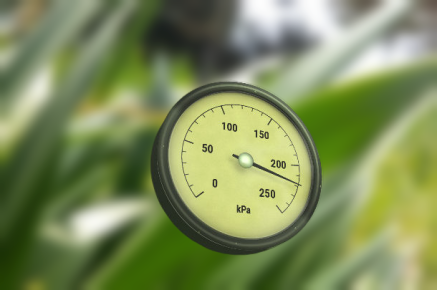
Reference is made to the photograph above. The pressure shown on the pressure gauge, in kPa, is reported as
220 kPa
